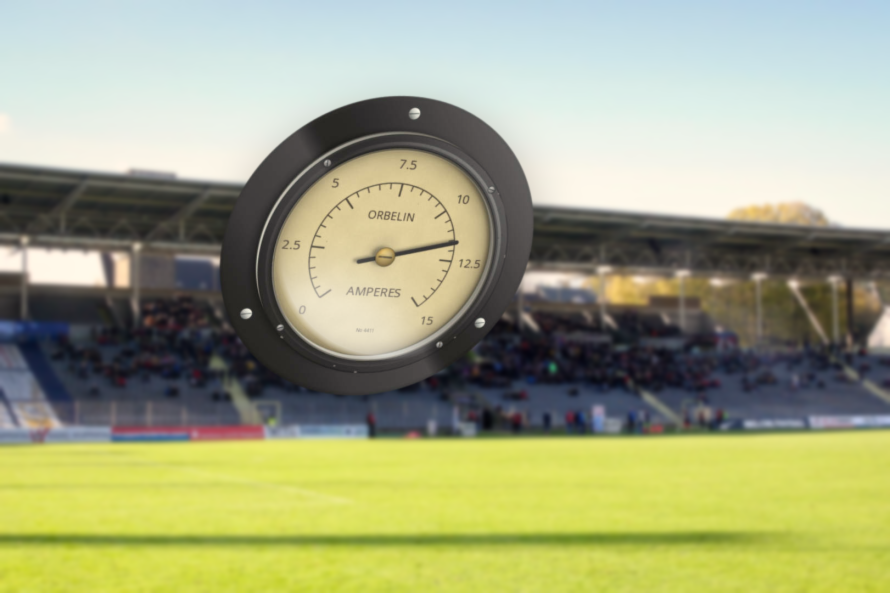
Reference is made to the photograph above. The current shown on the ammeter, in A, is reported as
11.5 A
